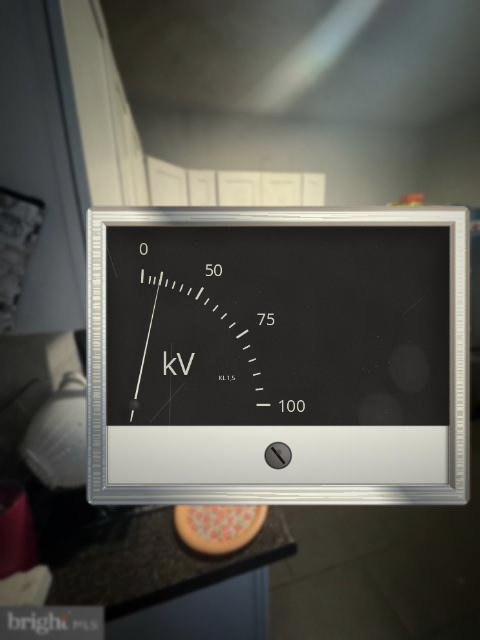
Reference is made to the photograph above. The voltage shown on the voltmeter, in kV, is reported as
25 kV
